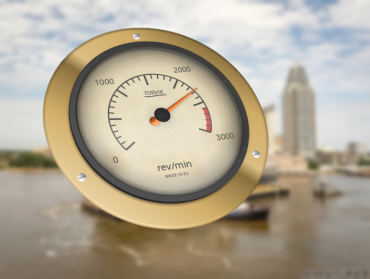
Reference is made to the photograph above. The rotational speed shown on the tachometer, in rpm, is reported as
2300 rpm
